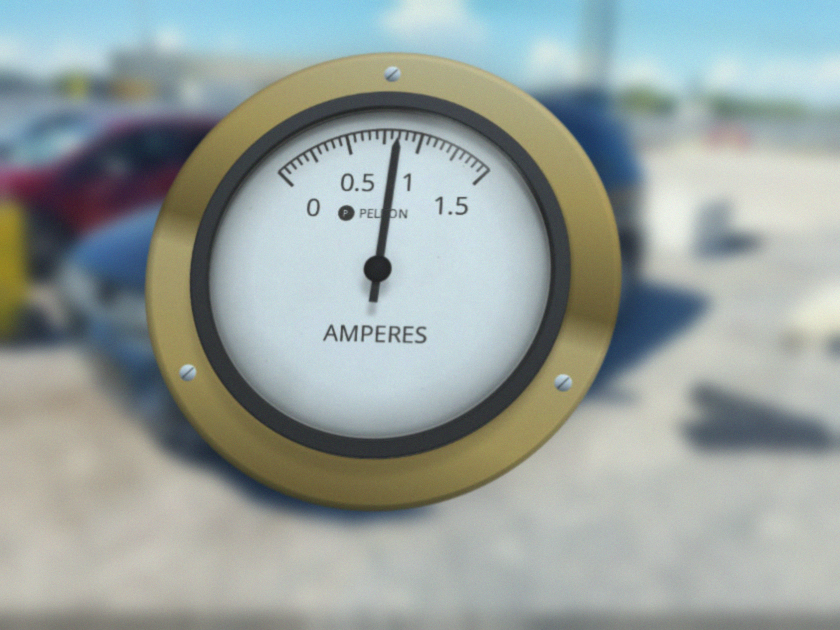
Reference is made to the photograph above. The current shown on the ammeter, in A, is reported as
0.85 A
